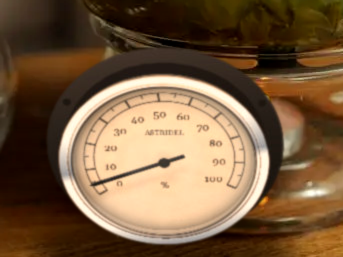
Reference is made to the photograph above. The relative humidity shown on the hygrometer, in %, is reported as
5 %
